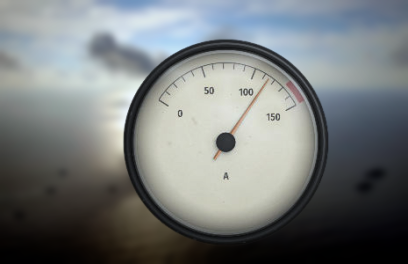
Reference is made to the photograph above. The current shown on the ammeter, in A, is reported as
115 A
